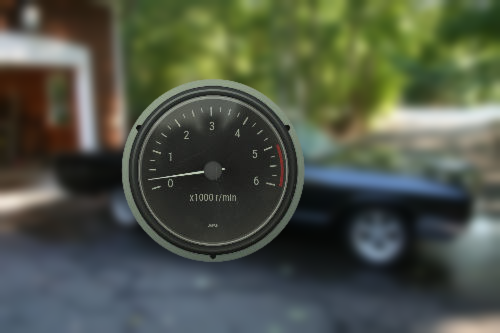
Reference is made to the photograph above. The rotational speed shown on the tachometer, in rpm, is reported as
250 rpm
